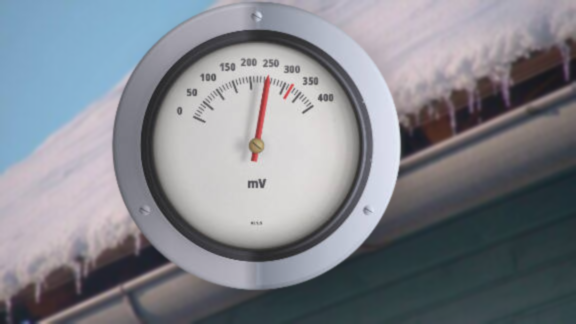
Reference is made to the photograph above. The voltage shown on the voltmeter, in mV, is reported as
250 mV
